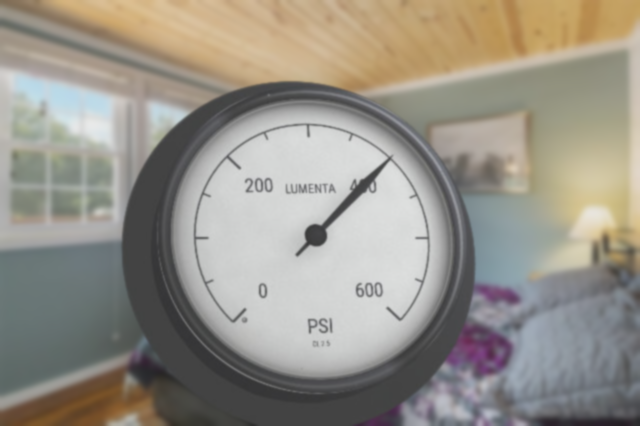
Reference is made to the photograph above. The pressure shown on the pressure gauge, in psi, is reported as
400 psi
